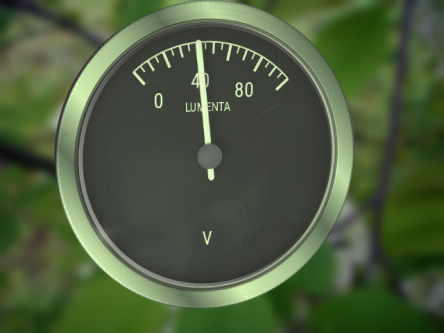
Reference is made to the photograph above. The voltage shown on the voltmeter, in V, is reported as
40 V
